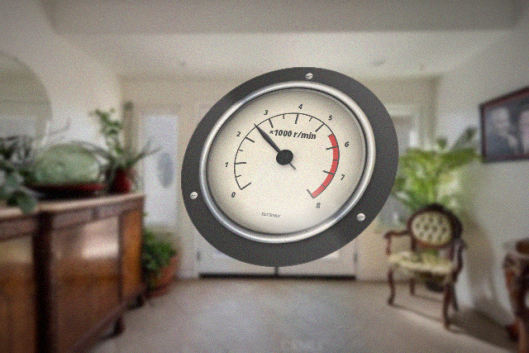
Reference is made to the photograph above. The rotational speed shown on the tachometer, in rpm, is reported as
2500 rpm
